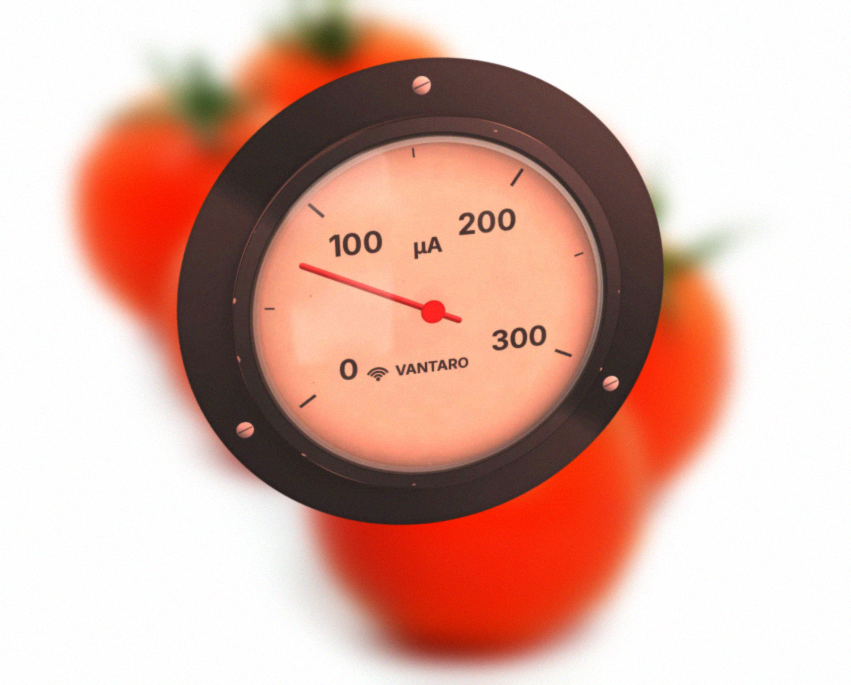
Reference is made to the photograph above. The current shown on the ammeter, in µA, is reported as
75 µA
